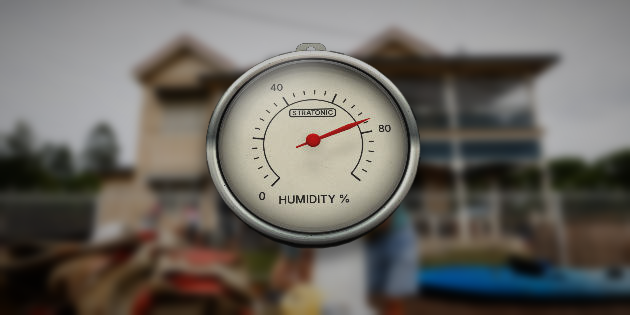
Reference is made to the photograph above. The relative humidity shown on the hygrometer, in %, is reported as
76 %
